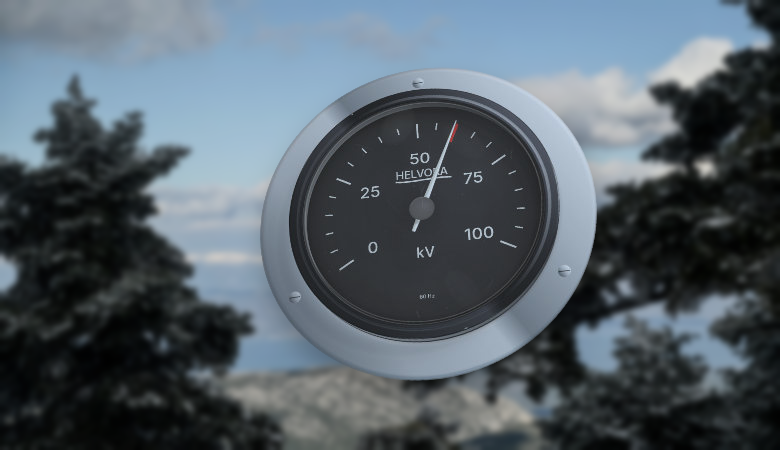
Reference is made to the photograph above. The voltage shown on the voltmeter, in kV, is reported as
60 kV
